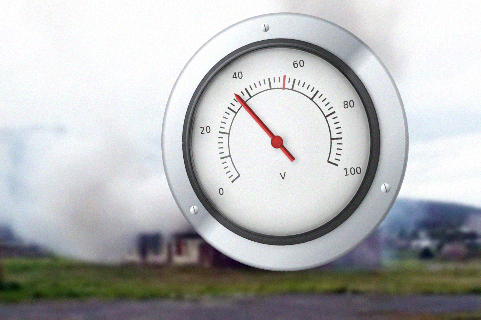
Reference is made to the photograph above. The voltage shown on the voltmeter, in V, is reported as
36 V
